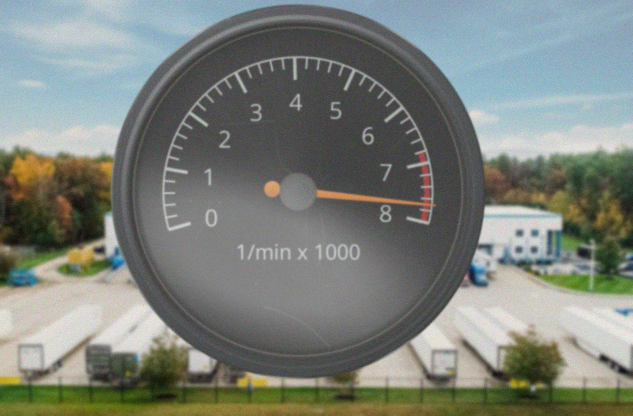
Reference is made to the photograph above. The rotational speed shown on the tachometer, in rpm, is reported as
7700 rpm
